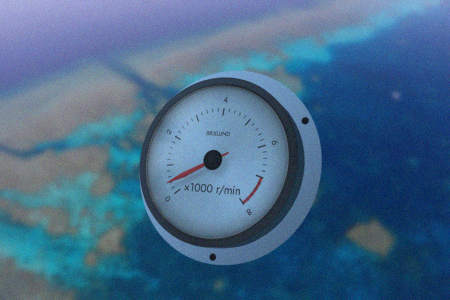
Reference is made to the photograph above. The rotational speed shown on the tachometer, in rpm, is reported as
400 rpm
